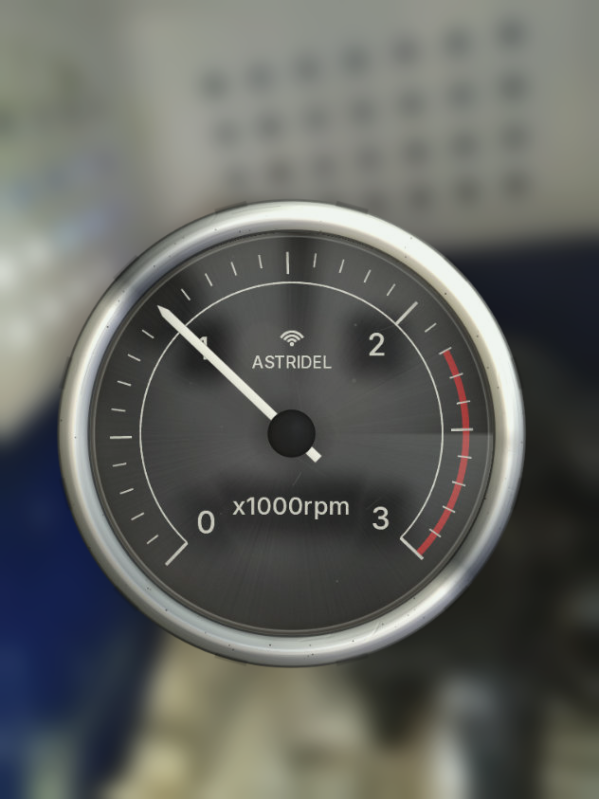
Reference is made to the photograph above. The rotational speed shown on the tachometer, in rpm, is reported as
1000 rpm
